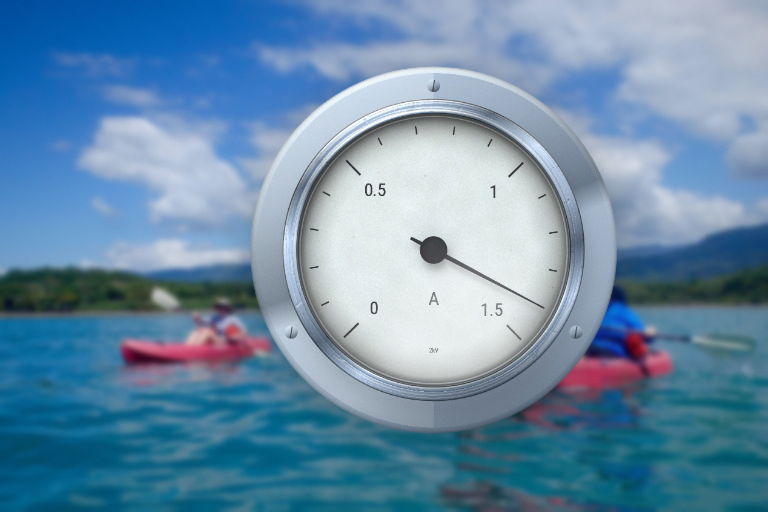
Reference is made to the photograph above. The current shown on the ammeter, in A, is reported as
1.4 A
